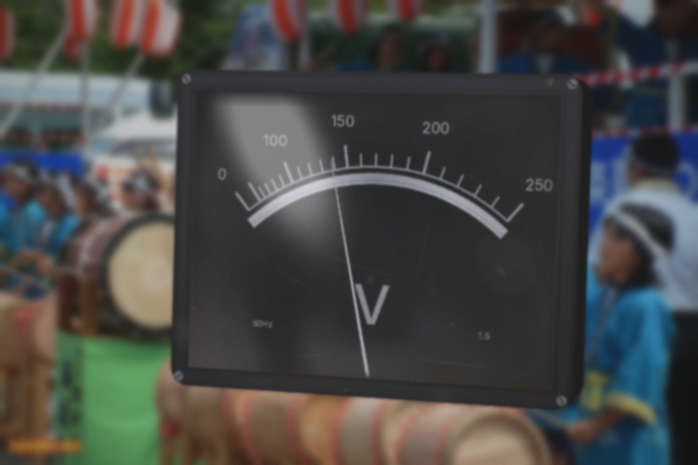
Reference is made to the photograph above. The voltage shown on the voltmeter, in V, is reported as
140 V
